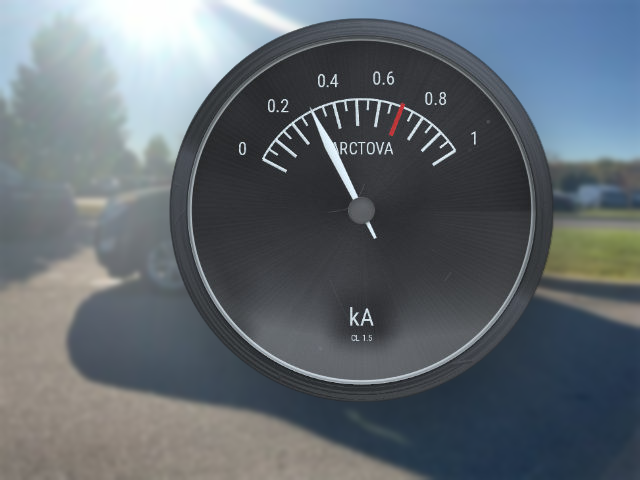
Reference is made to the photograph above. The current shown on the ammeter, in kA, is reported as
0.3 kA
